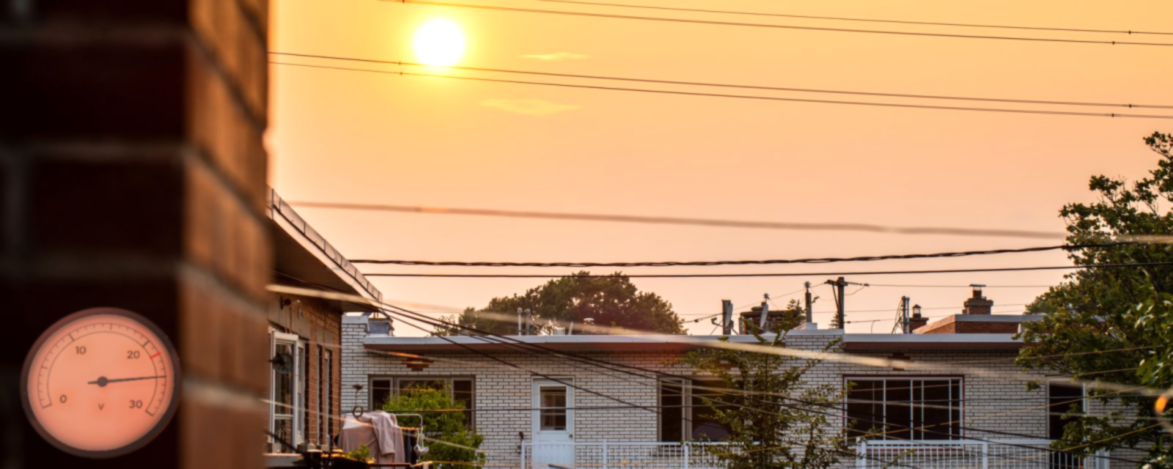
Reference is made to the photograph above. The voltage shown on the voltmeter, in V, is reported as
25 V
